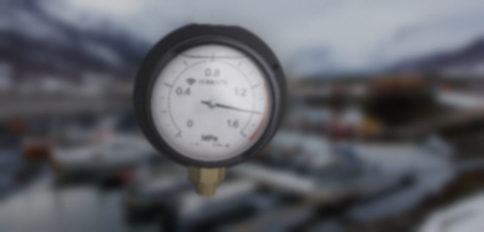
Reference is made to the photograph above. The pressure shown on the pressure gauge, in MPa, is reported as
1.4 MPa
